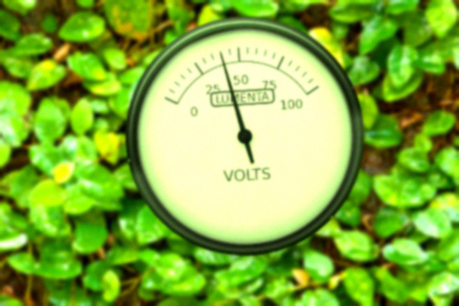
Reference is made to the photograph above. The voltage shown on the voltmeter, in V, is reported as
40 V
